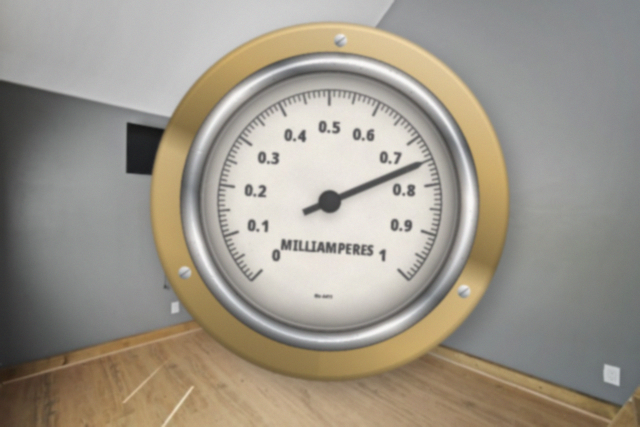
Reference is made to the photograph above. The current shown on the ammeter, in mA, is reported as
0.75 mA
